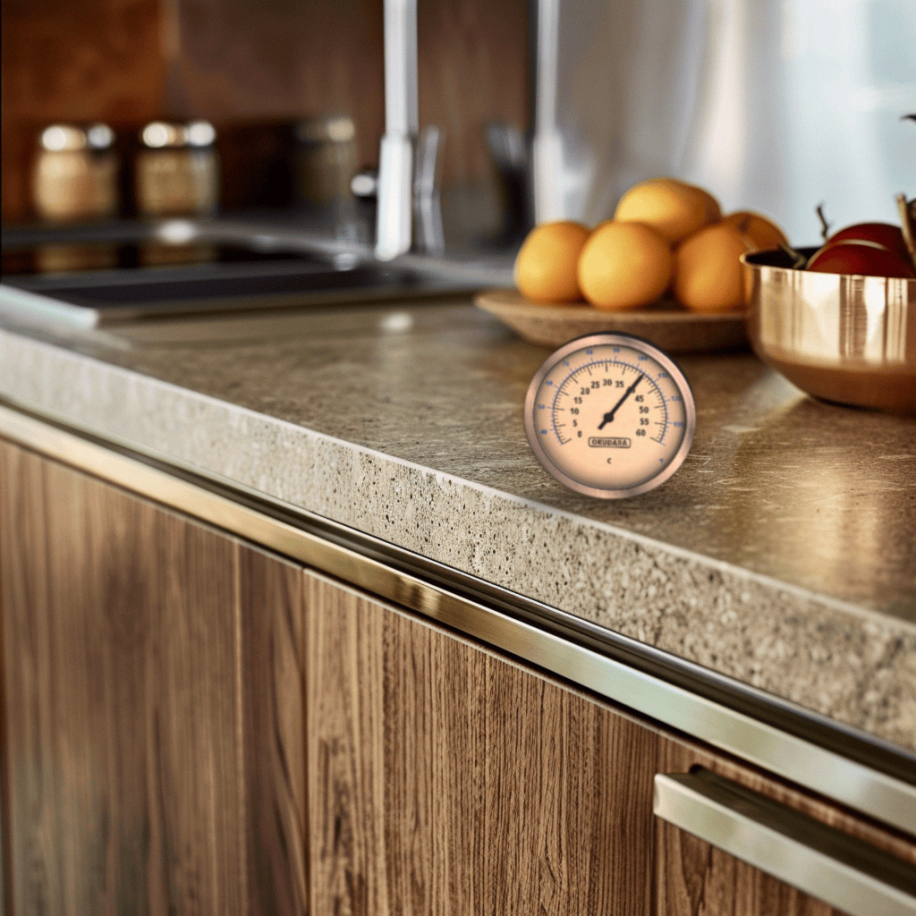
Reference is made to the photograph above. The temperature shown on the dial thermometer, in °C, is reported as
40 °C
